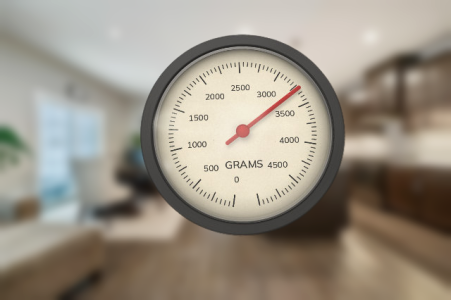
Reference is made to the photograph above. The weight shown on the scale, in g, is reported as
3300 g
